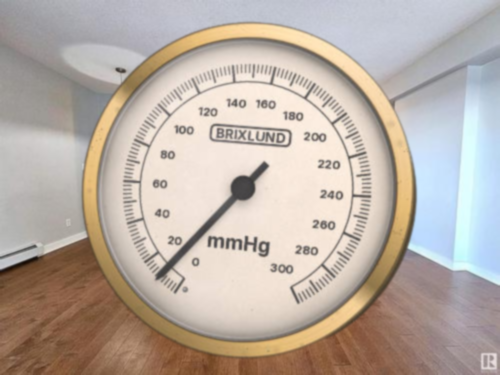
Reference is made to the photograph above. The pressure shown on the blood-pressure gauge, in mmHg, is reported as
10 mmHg
